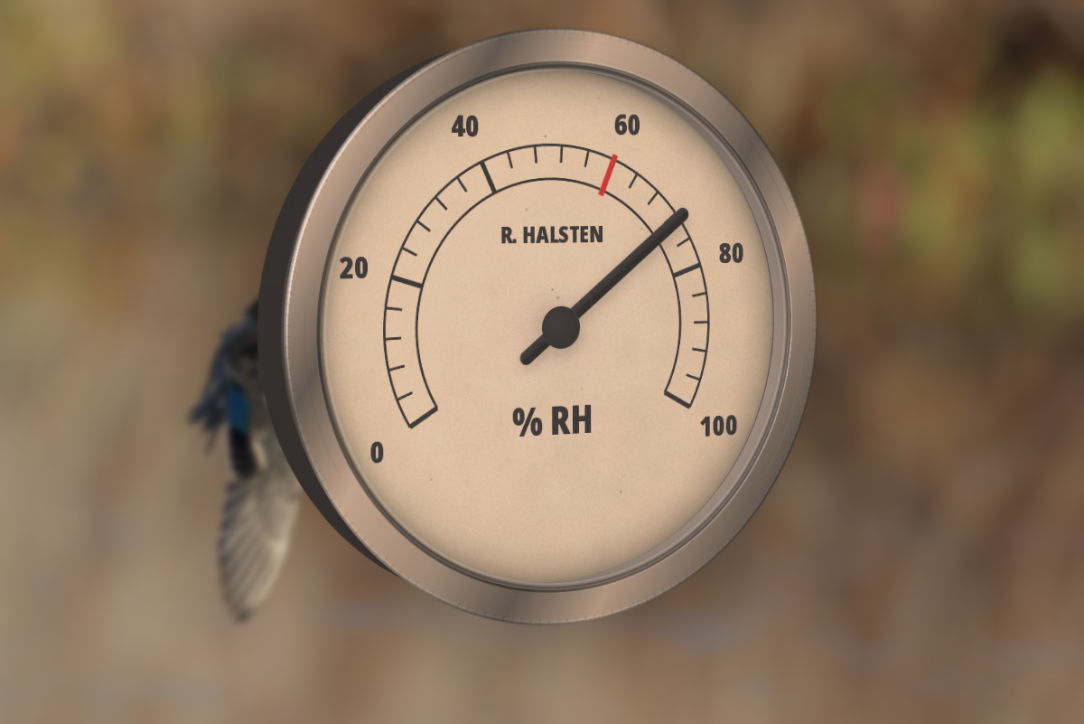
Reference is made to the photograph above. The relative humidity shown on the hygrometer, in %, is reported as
72 %
